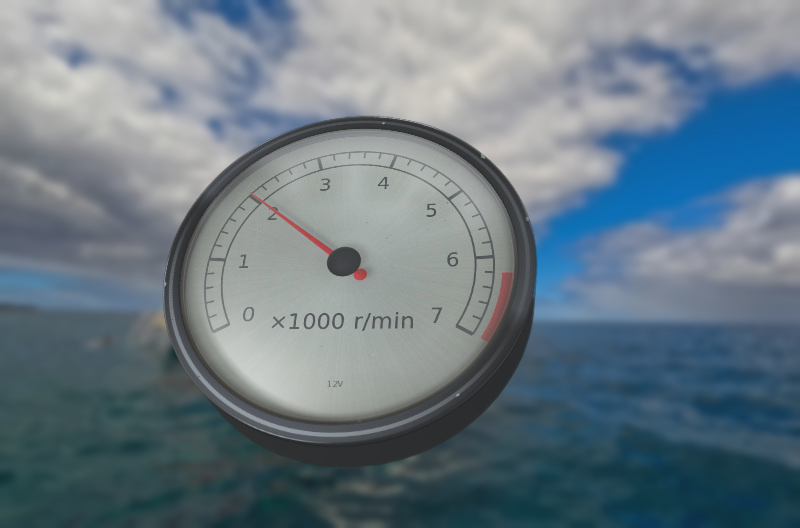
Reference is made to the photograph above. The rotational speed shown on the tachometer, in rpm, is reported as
2000 rpm
